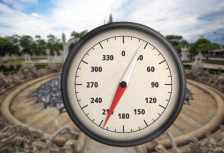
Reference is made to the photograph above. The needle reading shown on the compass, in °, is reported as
205 °
